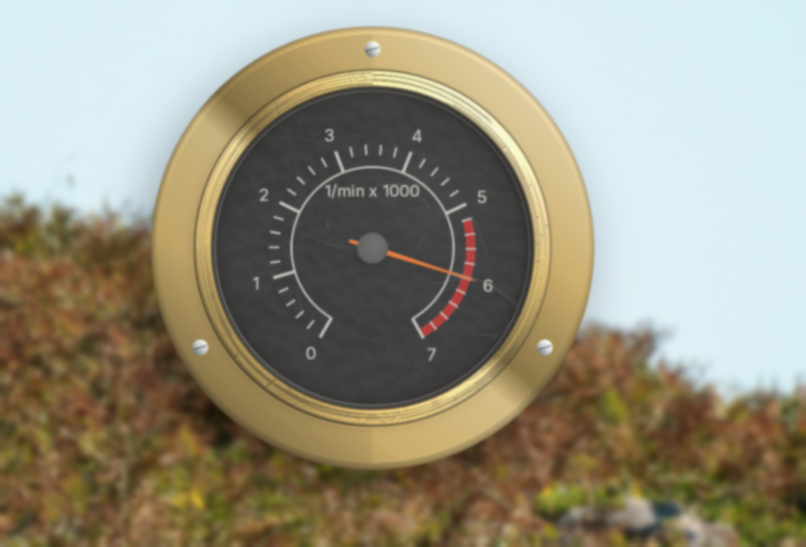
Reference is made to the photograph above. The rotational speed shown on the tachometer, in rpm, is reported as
6000 rpm
